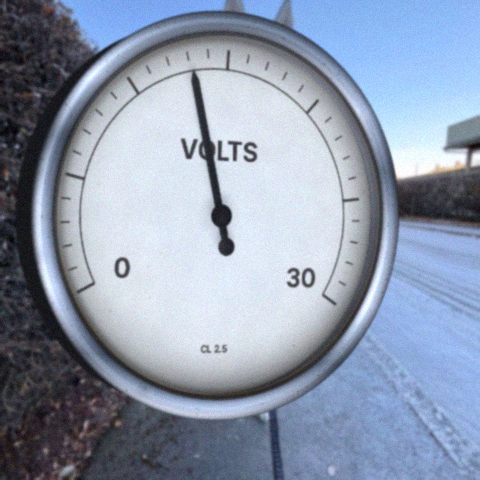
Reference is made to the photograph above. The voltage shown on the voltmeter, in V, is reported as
13 V
